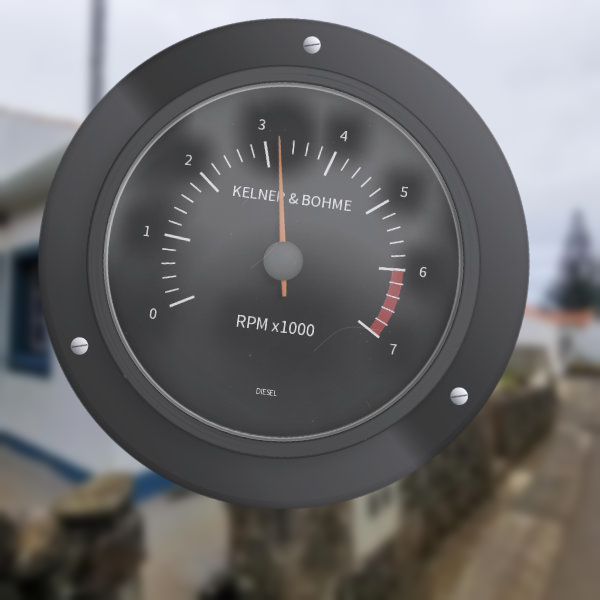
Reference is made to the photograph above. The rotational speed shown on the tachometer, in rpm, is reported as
3200 rpm
